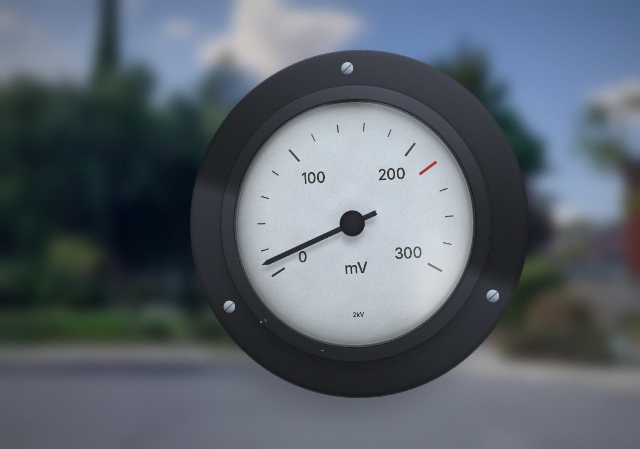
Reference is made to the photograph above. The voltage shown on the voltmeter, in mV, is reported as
10 mV
